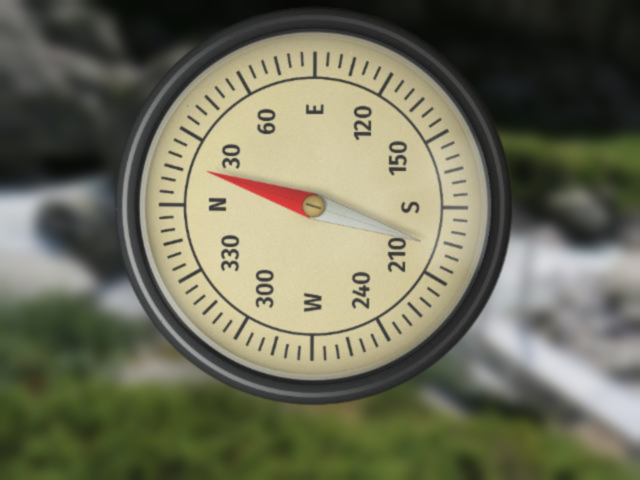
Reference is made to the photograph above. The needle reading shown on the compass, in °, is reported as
17.5 °
